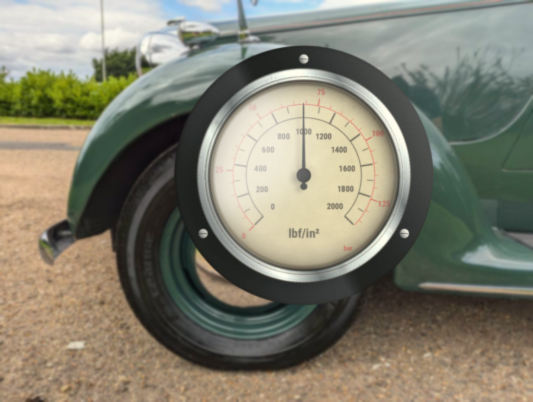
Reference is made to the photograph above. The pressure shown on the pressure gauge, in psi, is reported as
1000 psi
